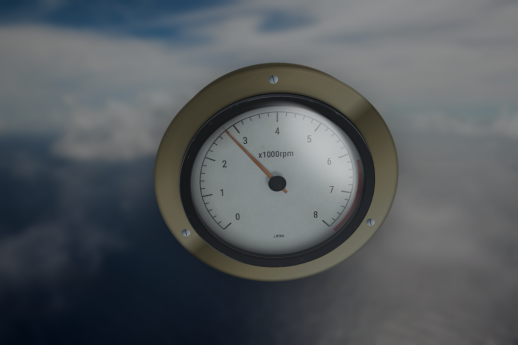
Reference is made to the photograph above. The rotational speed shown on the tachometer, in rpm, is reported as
2800 rpm
